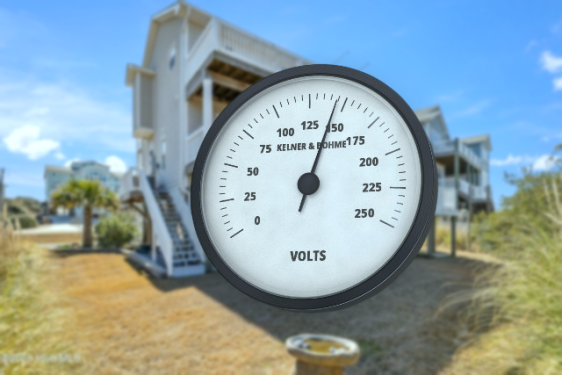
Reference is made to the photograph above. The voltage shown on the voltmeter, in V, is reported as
145 V
